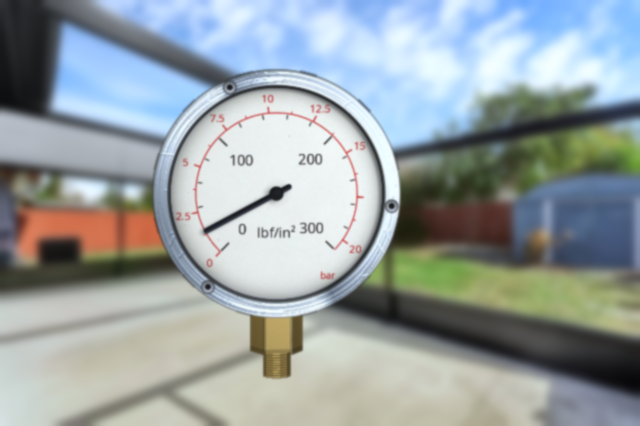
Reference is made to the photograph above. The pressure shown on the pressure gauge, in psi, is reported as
20 psi
